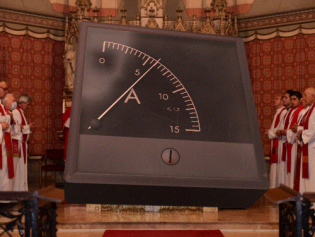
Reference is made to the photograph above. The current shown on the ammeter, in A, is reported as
6 A
